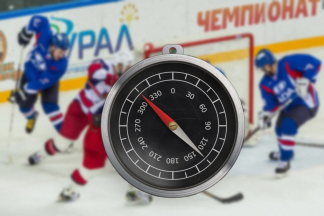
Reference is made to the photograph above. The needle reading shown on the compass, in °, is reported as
315 °
